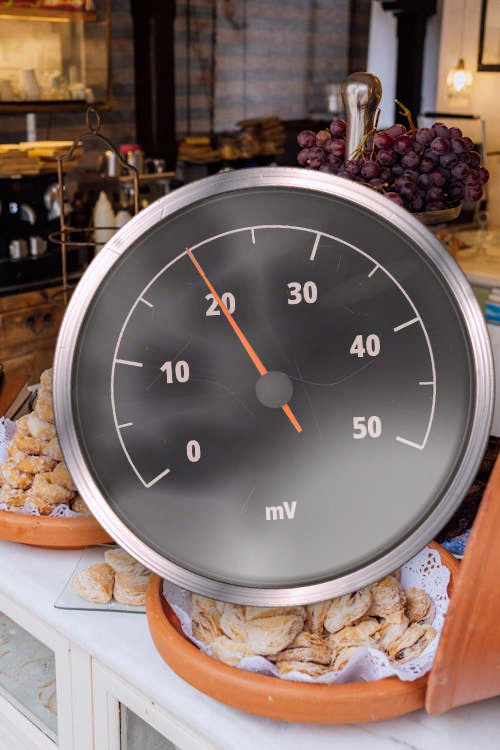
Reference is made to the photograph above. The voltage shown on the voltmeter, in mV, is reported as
20 mV
